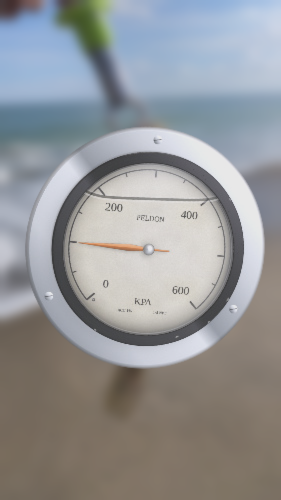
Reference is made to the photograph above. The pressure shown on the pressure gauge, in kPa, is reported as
100 kPa
